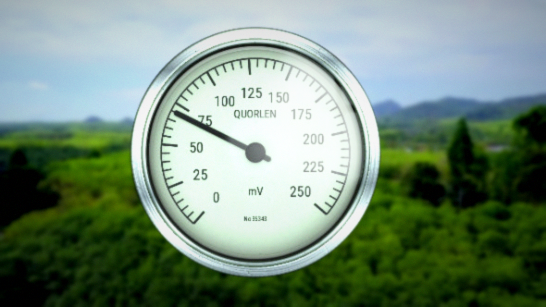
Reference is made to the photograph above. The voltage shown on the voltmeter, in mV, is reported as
70 mV
